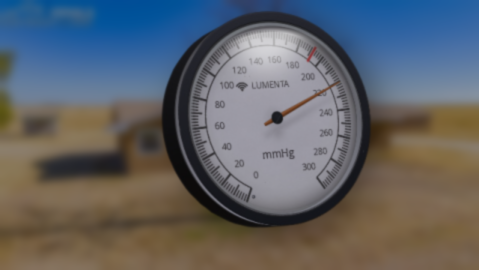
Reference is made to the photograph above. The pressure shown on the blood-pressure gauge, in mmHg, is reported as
220 mmHg
